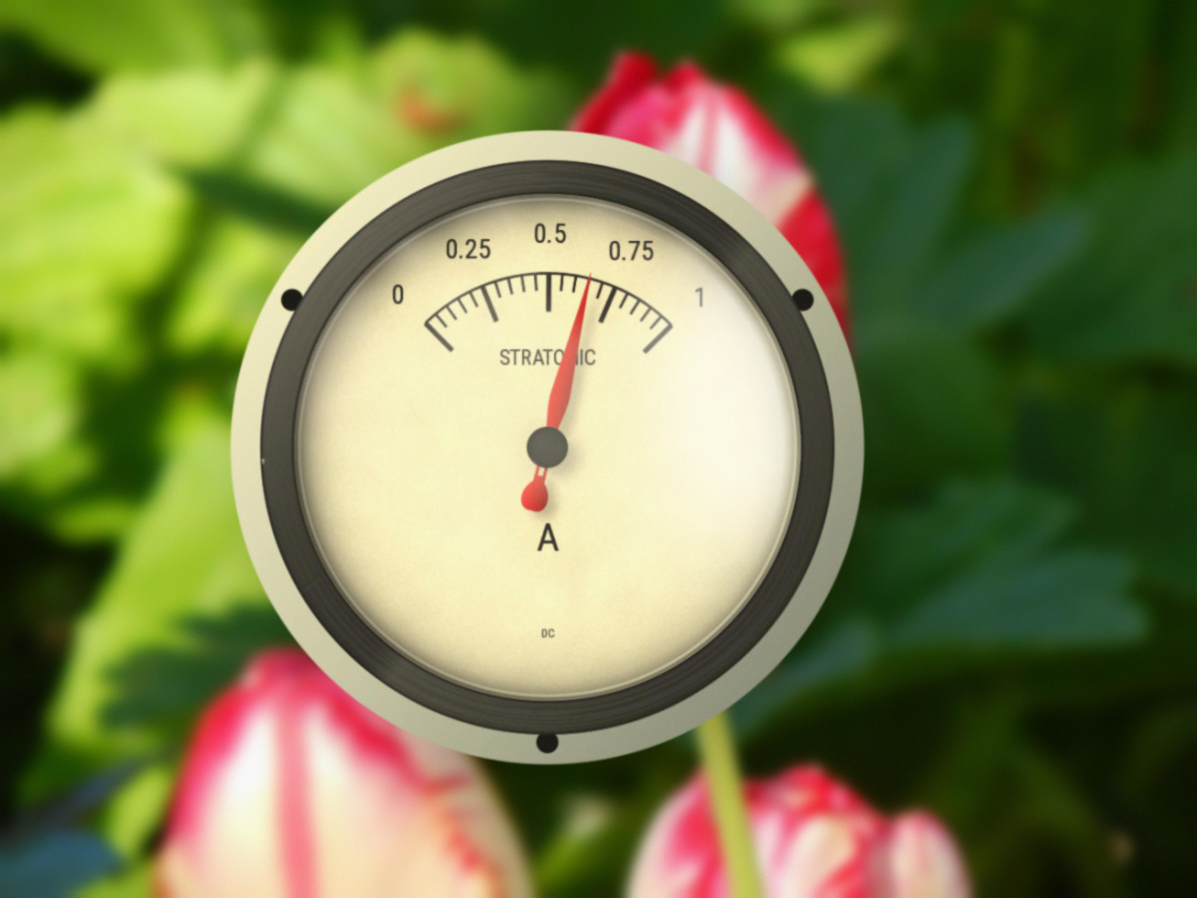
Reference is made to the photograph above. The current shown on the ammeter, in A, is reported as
0.65 A
